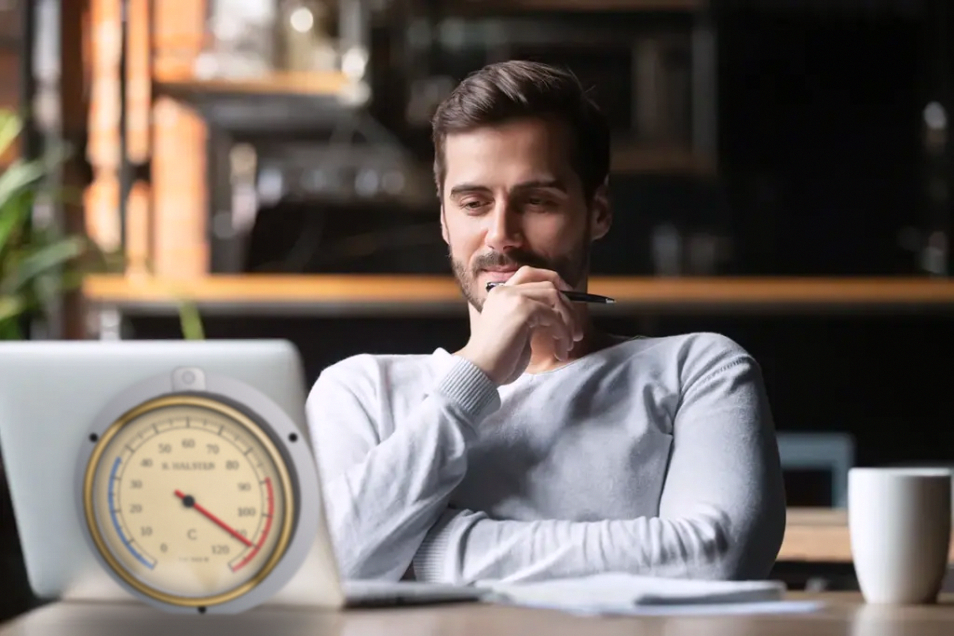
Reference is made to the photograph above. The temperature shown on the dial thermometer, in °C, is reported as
110 °C
